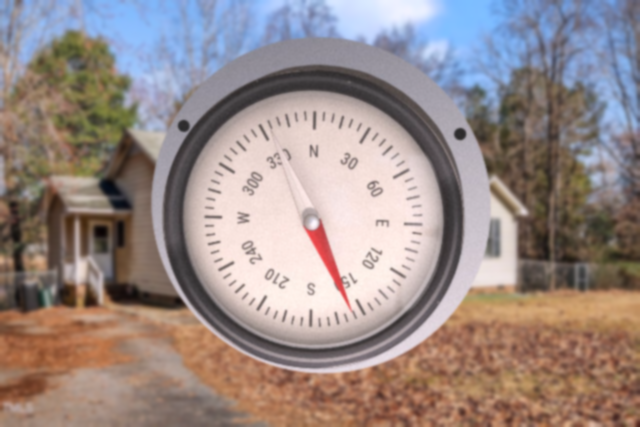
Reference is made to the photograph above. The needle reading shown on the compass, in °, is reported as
155 °
